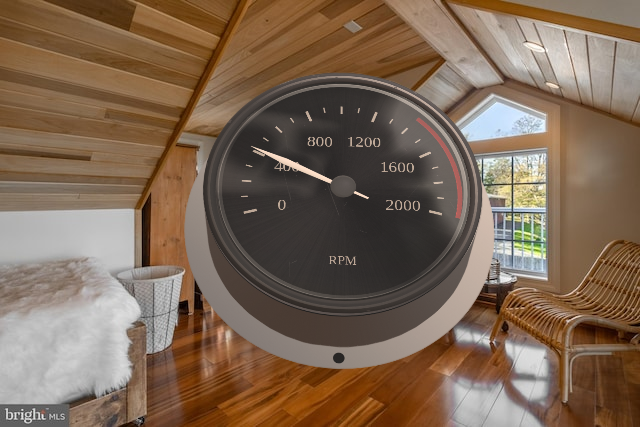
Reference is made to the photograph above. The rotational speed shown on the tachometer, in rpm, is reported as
400 rpm
